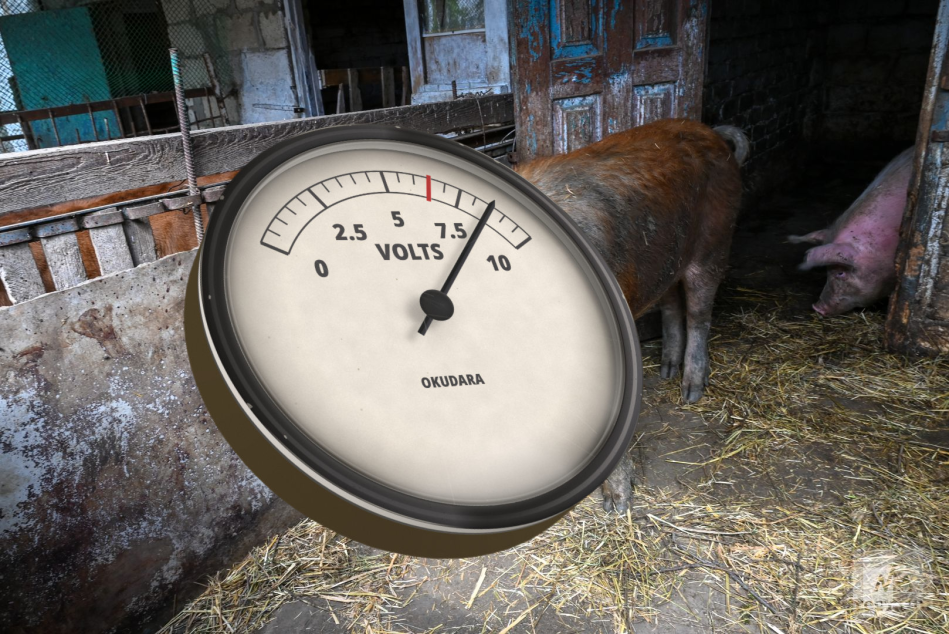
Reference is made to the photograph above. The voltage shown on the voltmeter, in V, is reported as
8.5 V
